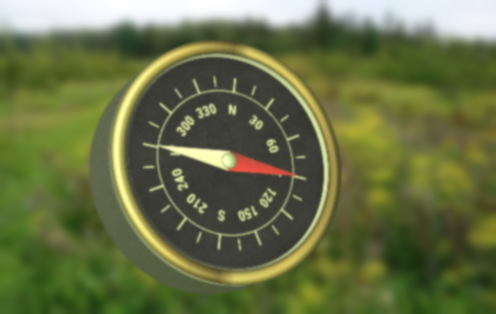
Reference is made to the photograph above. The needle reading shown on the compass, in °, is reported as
90 °
